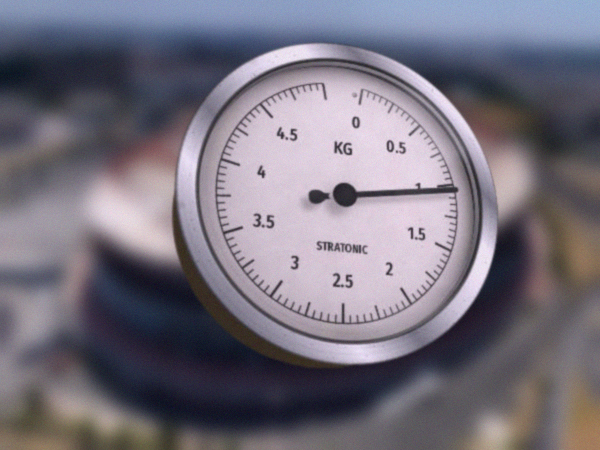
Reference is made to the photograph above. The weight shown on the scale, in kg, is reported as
1.05 kg
